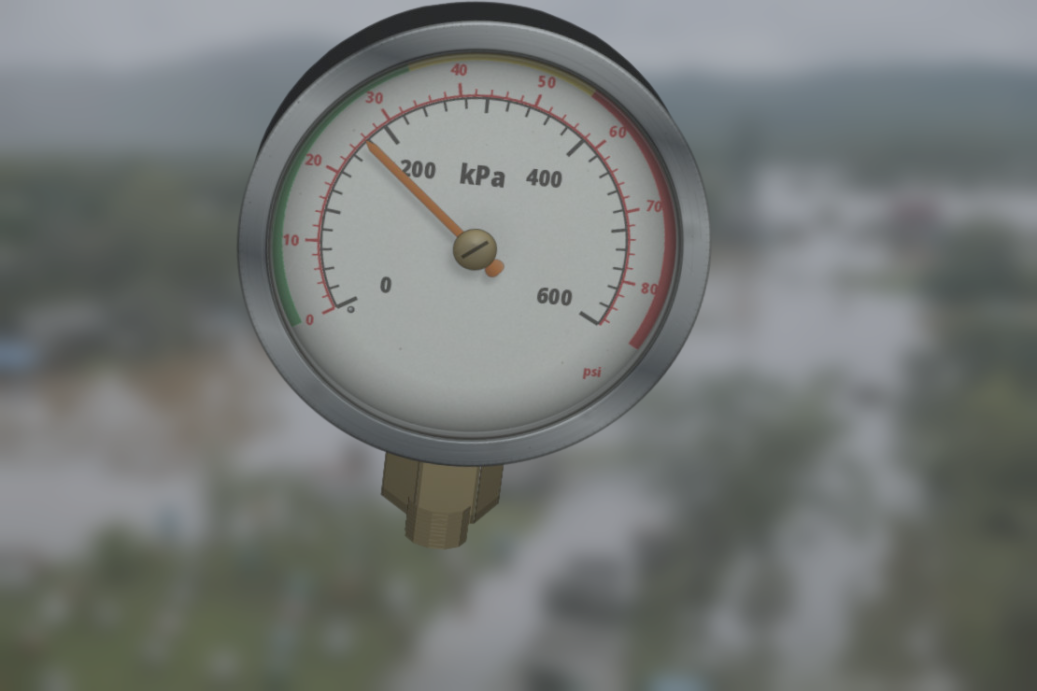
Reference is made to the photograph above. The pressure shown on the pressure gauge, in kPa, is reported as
180 kPa
